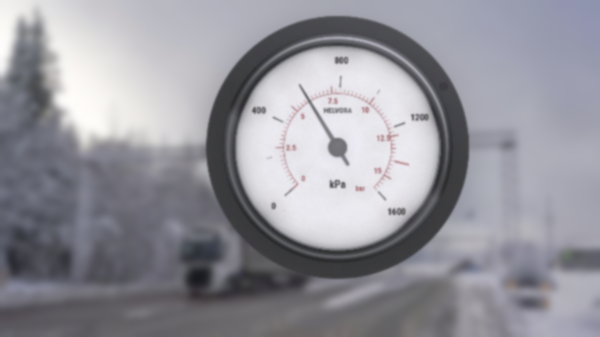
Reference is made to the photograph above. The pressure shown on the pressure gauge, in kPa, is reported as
600 kPa
